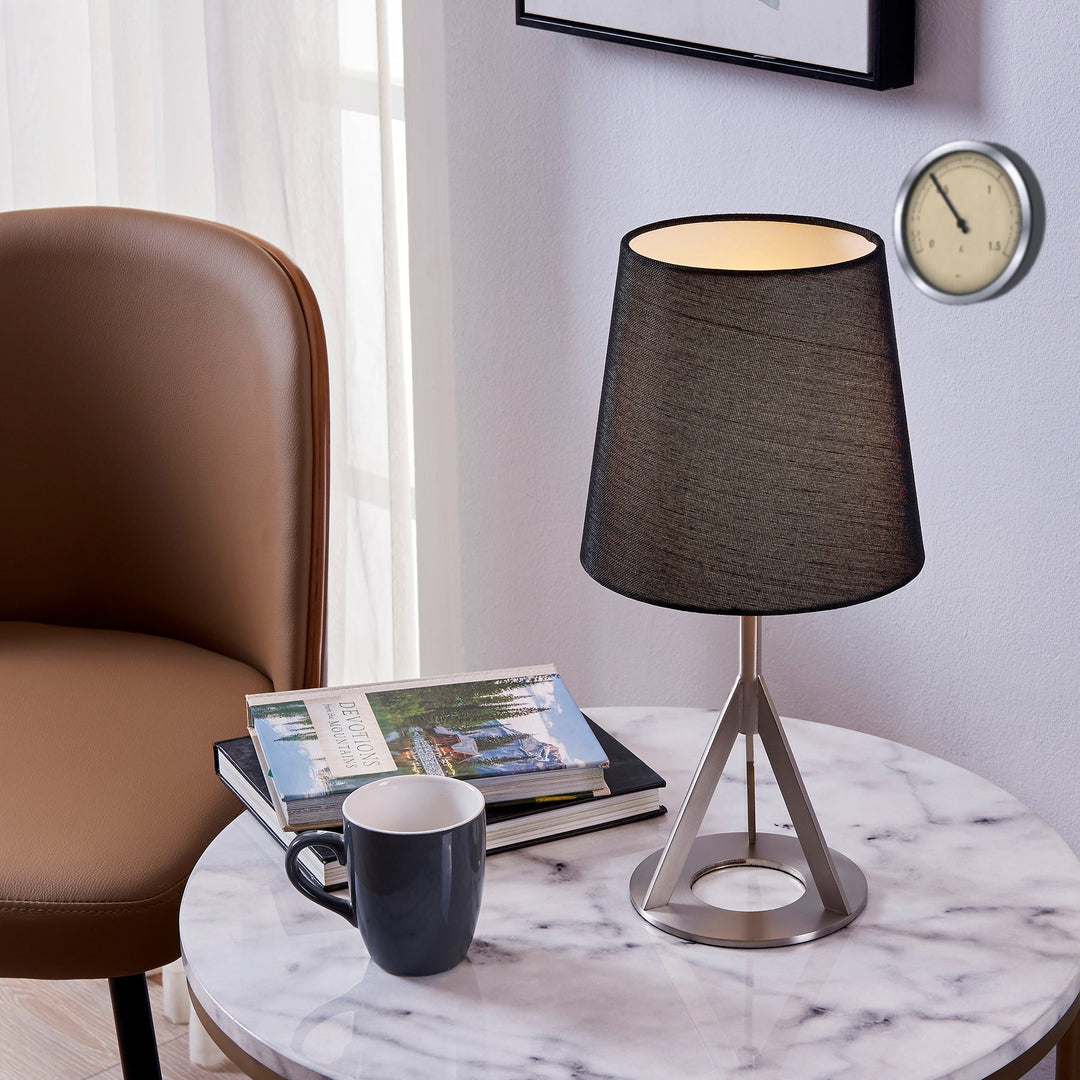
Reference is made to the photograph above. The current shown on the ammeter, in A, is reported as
0.5 A
